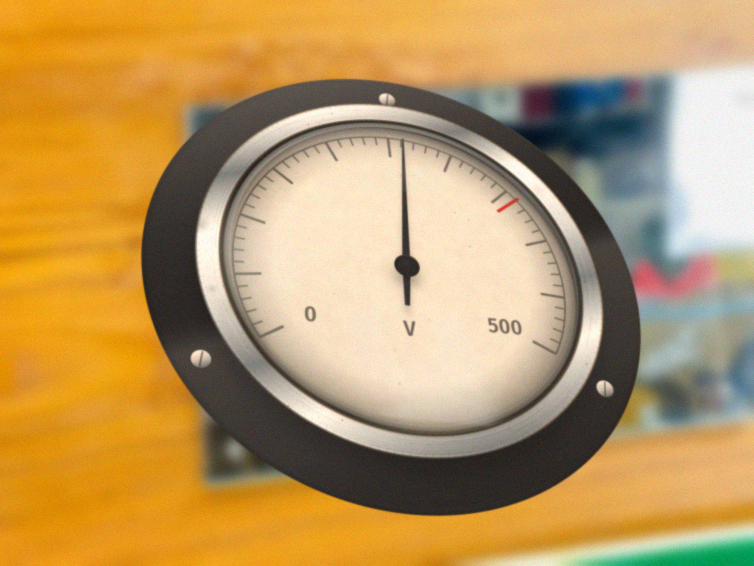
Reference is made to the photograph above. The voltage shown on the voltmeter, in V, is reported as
260 V
